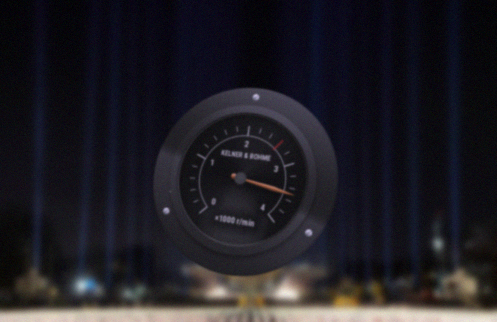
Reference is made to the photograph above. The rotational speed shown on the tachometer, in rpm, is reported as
3500 rpm
